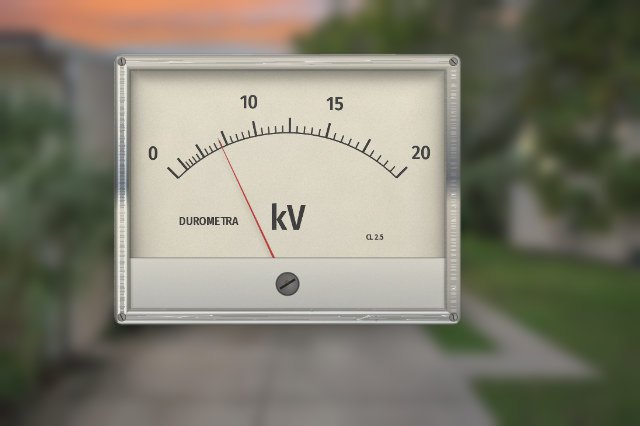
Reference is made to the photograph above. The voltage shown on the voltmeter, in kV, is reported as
7 kV
